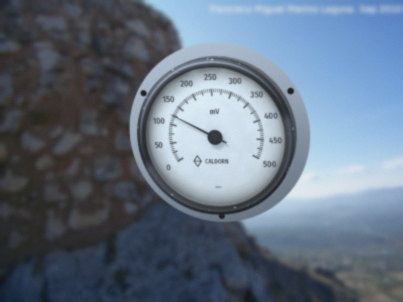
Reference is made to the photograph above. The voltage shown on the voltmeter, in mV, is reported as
125 mV
